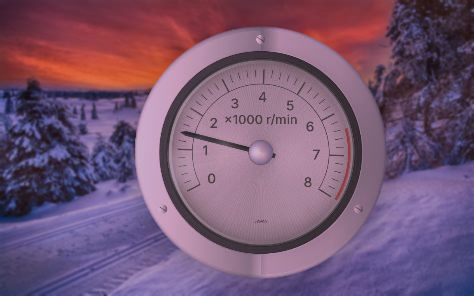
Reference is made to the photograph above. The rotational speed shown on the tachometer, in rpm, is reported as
1400 rpm
